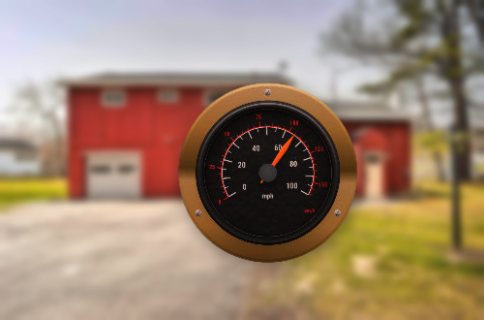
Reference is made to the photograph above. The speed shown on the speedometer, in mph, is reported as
65 mph
